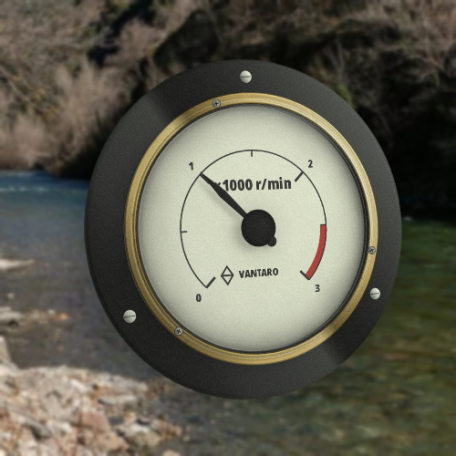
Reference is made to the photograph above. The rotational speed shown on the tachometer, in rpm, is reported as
1000 rpm
